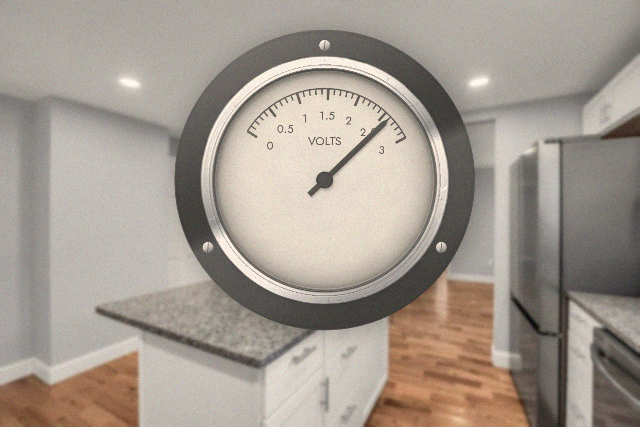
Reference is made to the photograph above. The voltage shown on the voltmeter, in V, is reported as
2.6 V
